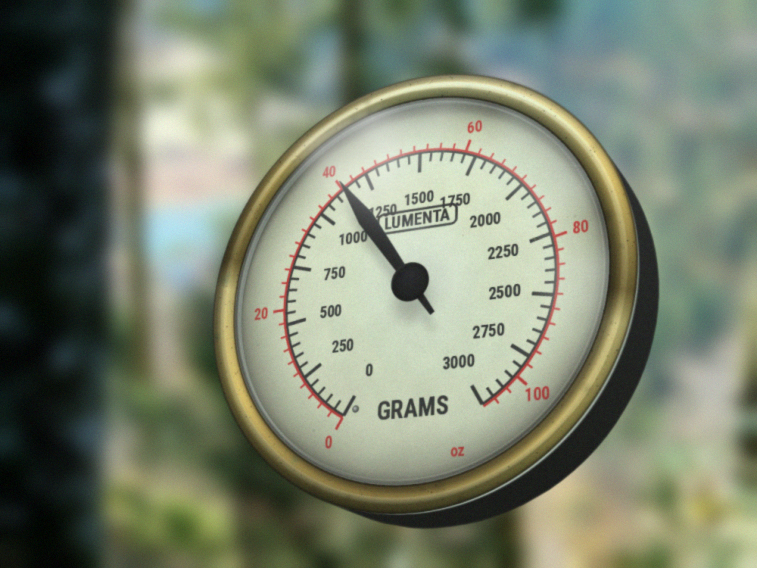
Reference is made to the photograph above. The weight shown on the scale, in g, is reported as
1150 g
